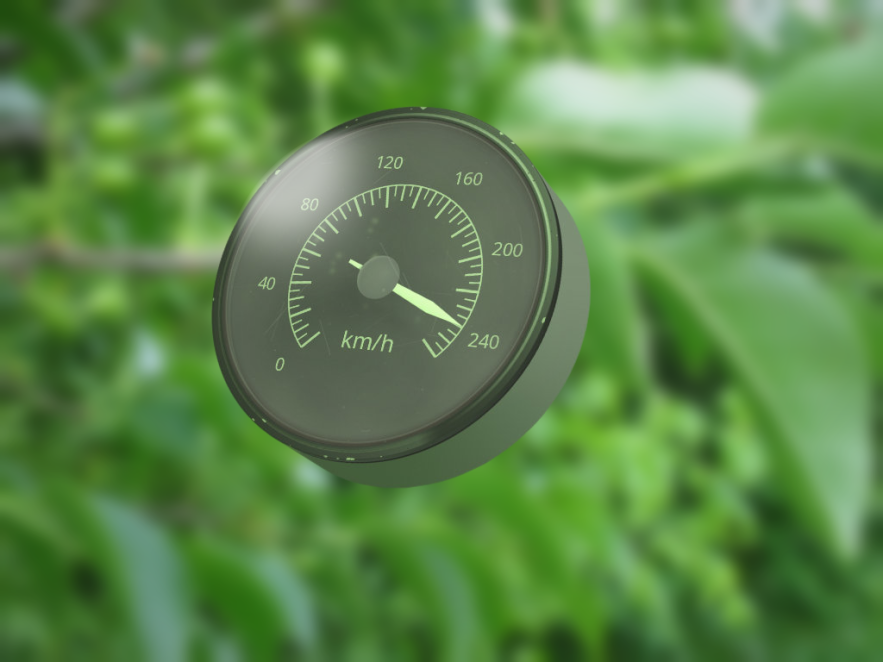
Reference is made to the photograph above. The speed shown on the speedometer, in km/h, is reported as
240 km/h
